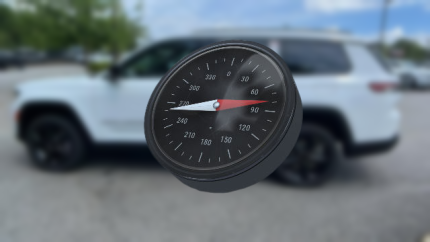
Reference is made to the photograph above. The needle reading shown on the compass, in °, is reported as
80 °
